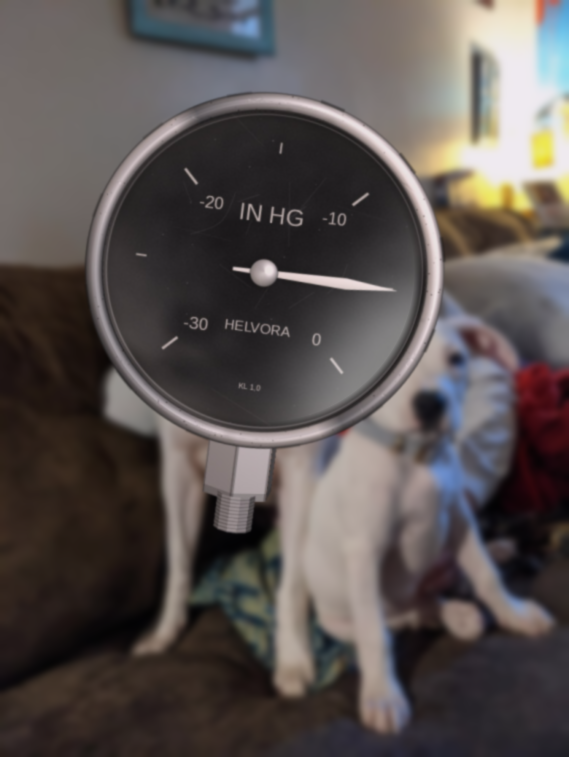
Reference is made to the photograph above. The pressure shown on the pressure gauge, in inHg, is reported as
-5 inHg
